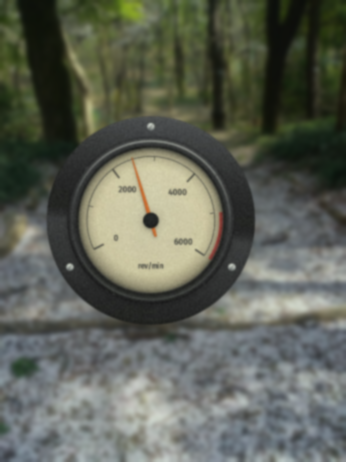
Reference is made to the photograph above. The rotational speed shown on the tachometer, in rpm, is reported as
2500 rpm
